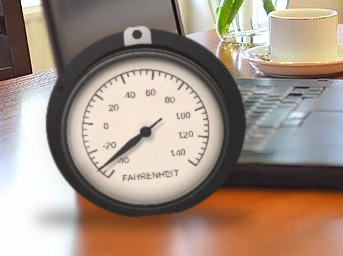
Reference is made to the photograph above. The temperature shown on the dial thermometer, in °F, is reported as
-32 °F
